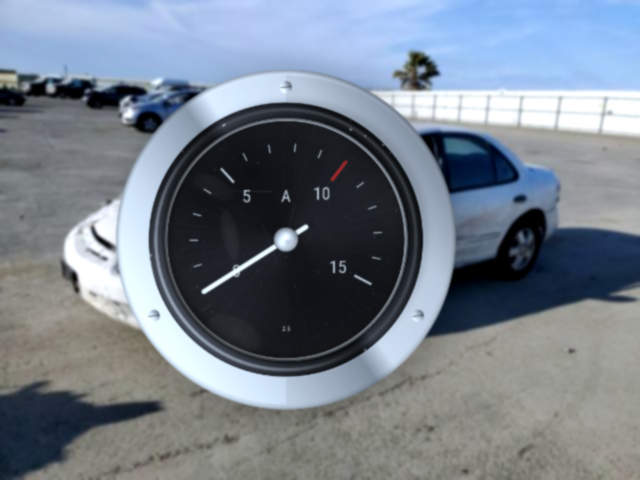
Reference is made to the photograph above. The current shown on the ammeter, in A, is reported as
0 A
